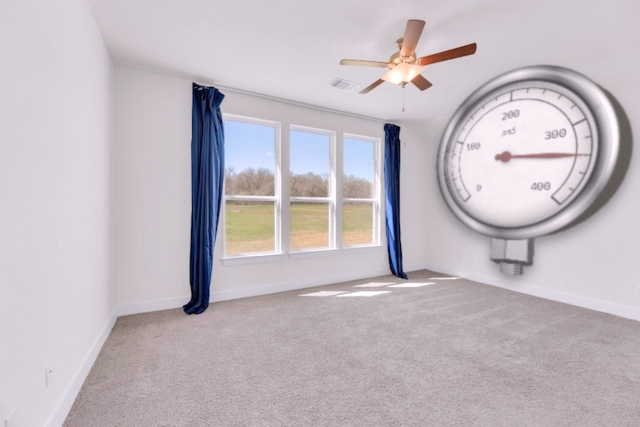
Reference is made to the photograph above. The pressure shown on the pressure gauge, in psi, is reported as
340 psi
